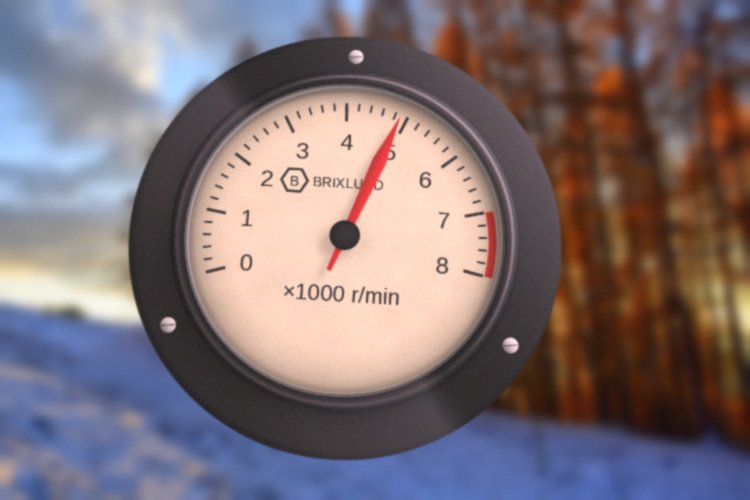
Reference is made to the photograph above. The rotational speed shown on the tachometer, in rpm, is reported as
4900 rpm
